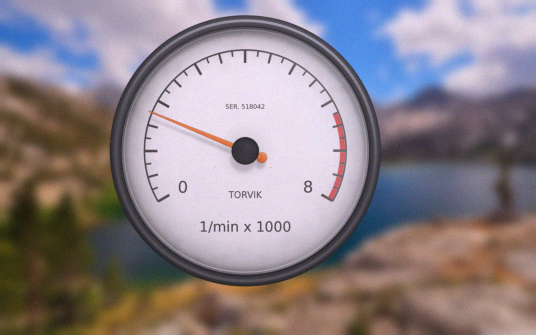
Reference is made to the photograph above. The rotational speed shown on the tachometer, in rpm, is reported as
1750 rpm
